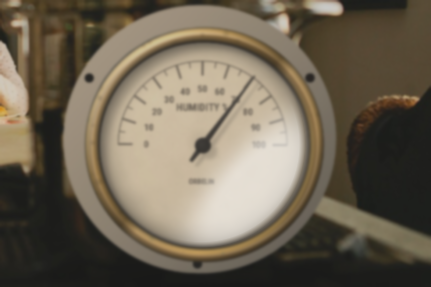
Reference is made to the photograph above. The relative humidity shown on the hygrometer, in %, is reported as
70 %
